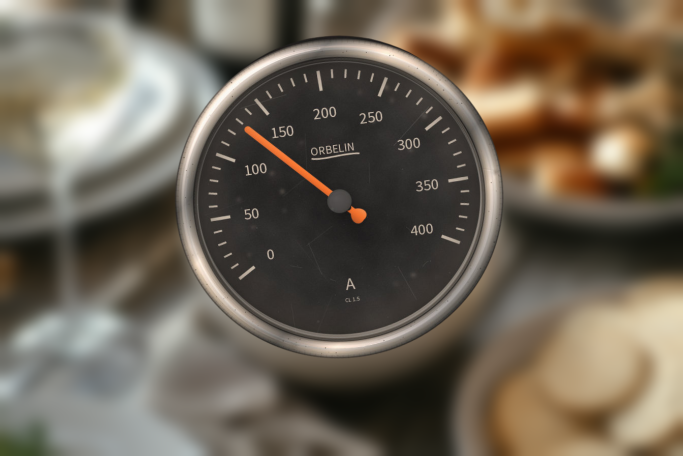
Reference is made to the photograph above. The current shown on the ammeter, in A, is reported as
130 A
